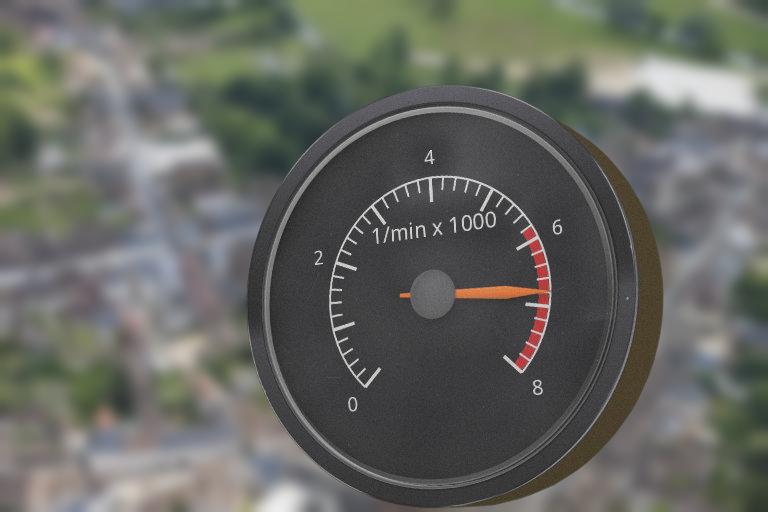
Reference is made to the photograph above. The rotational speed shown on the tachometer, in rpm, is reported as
6800 rpm
